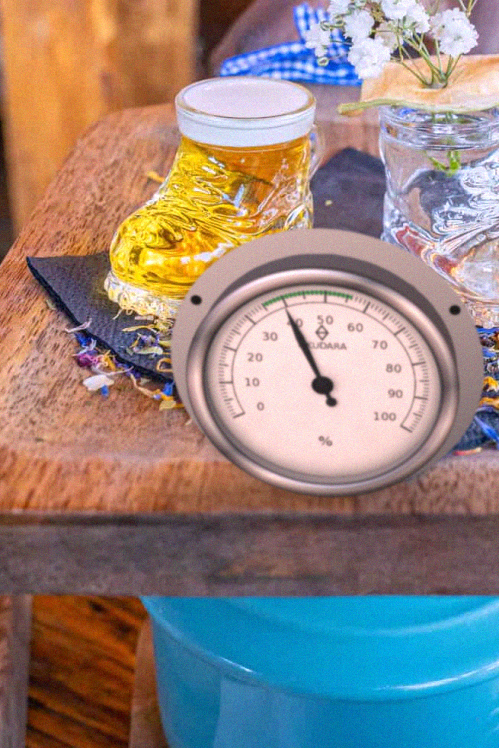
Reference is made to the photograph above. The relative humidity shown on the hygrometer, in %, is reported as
40 %
